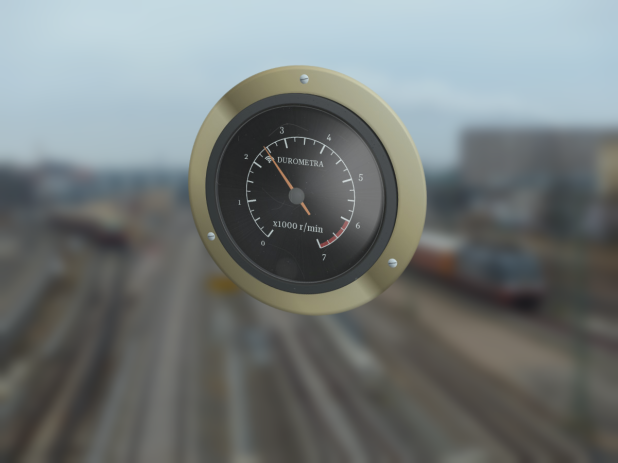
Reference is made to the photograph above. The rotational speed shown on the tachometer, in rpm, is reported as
2500 rpm
